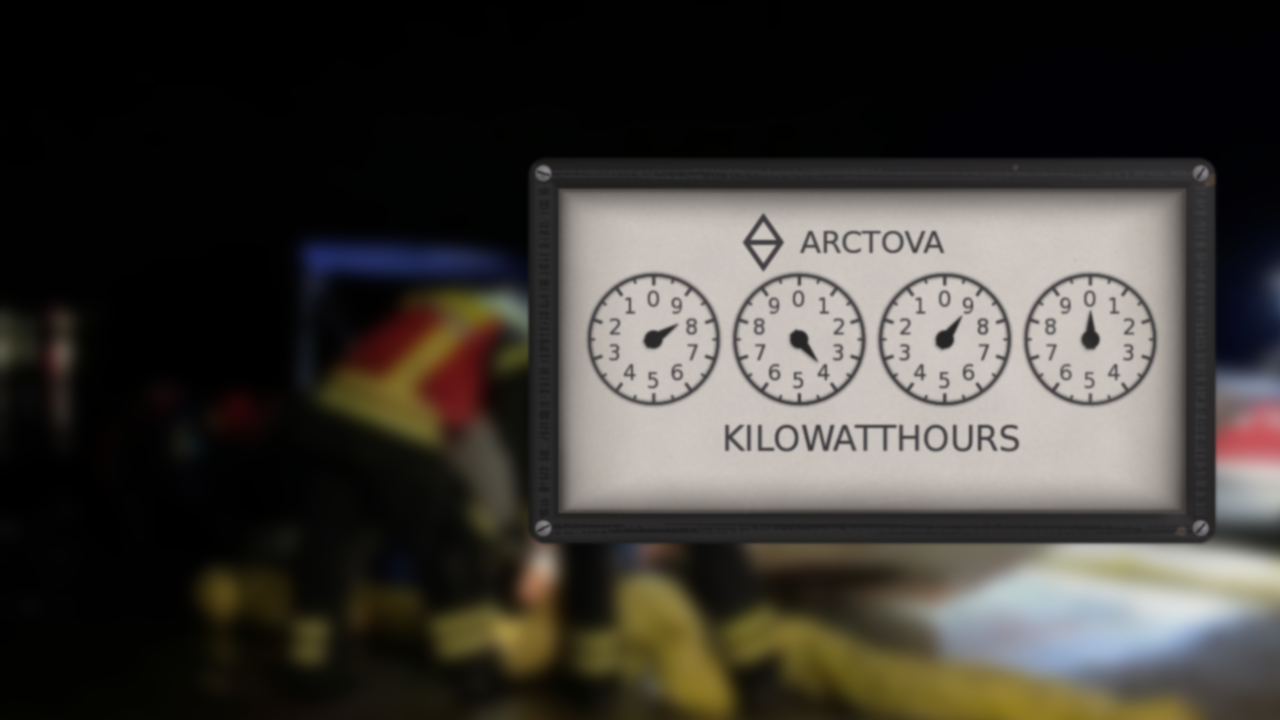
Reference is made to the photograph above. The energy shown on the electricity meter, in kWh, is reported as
8390 kWh
